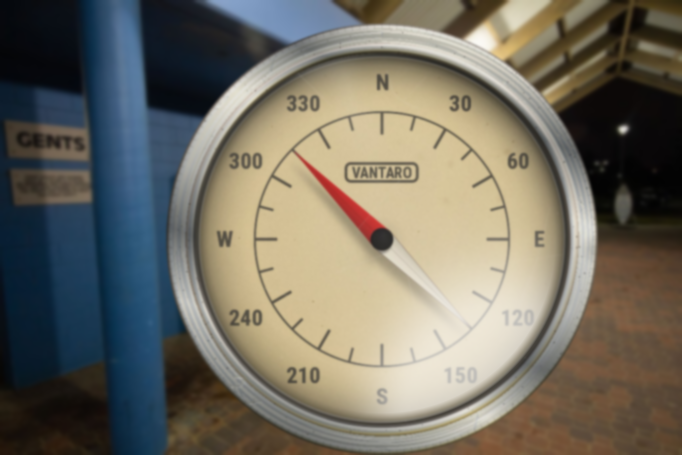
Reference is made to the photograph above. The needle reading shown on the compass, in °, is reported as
315 °
